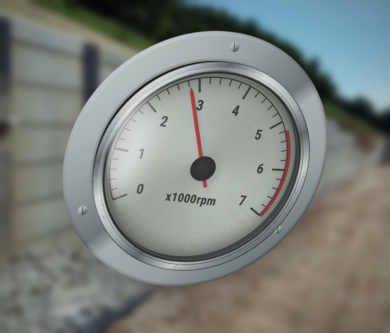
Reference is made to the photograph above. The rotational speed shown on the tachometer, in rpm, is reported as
2800 rpm
